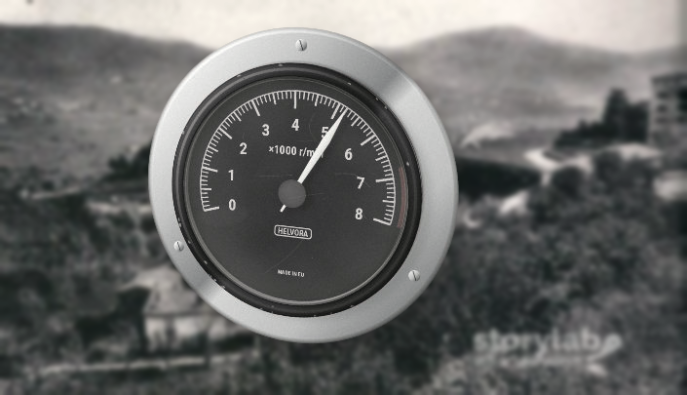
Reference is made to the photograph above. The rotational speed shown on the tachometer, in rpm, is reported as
5200 rpm
